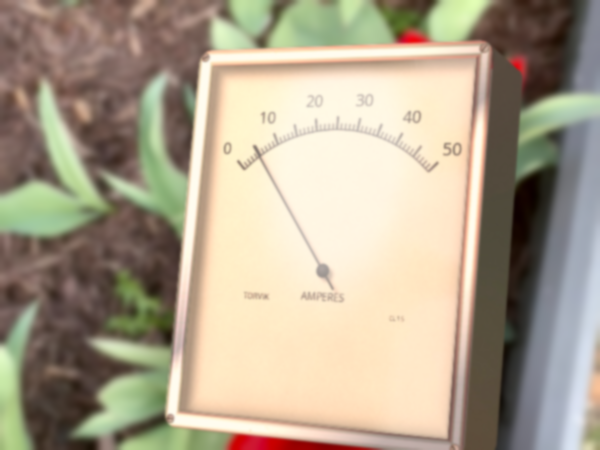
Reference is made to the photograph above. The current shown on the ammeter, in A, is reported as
5 A
